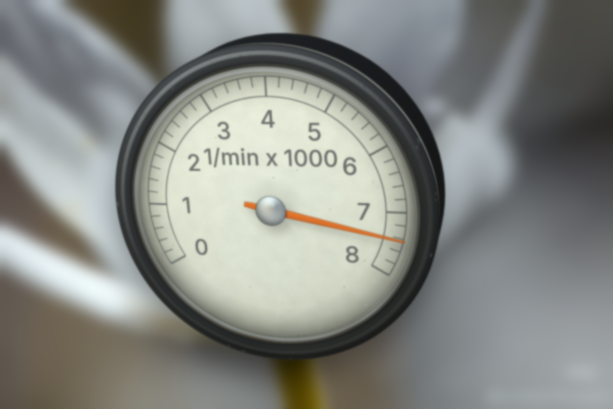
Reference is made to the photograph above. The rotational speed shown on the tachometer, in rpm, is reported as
7400 rpm
